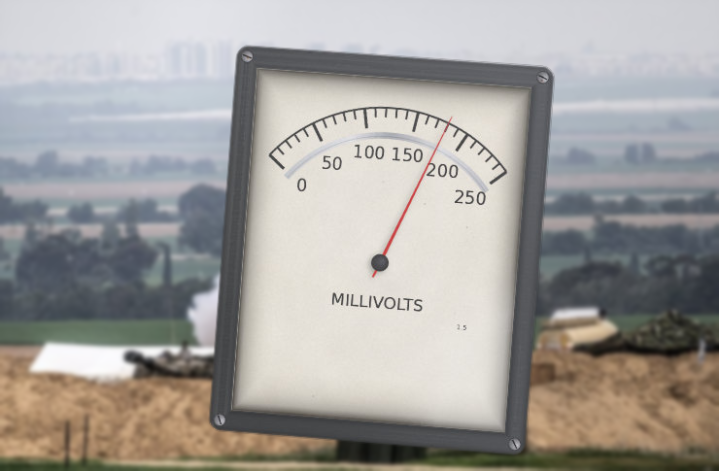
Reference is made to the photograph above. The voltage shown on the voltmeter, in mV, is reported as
180 mV
